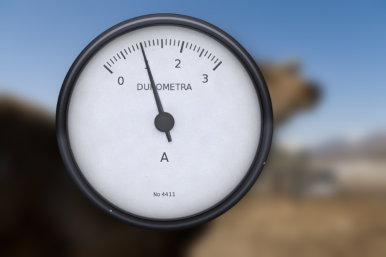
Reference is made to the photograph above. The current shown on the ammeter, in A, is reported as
1 A
